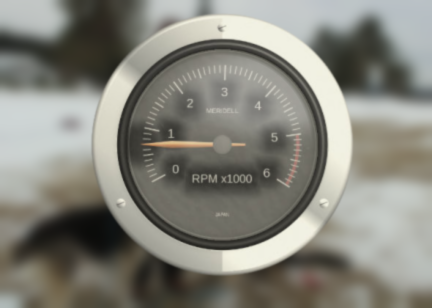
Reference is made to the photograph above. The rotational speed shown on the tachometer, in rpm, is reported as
700 rpm
